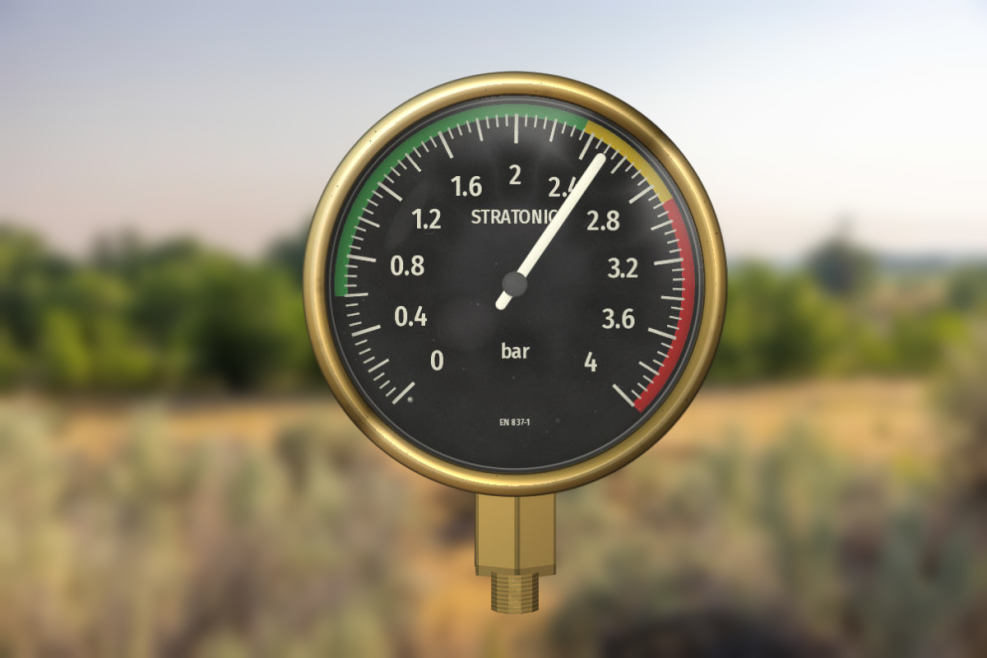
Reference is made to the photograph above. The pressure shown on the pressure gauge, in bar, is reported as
2.5 bar
